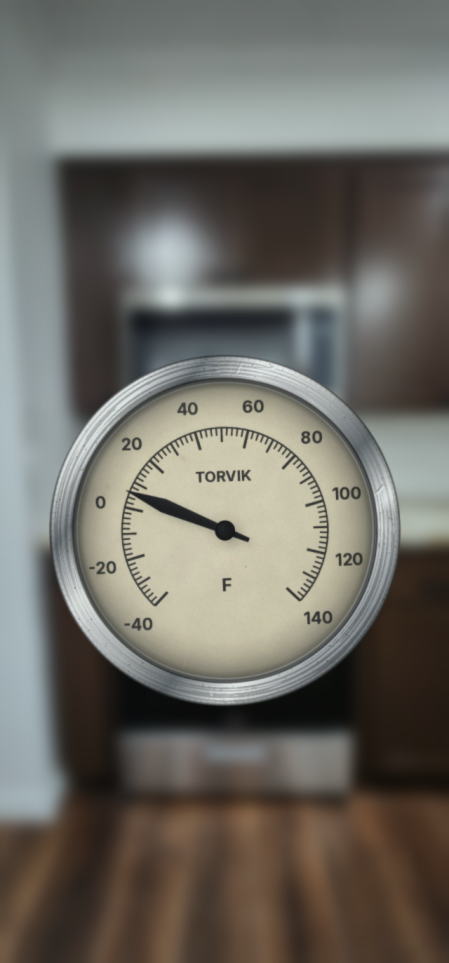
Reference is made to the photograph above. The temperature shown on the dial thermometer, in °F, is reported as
6 °F
